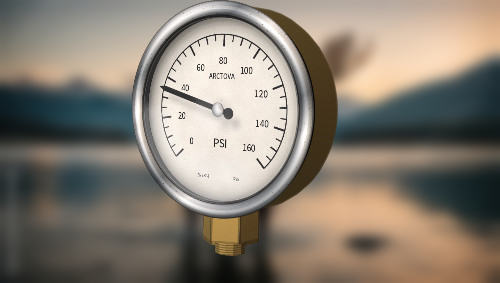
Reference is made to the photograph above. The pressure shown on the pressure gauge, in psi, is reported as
35 psi
